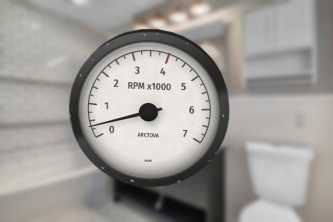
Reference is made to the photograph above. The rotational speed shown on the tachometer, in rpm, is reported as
375 rpm
